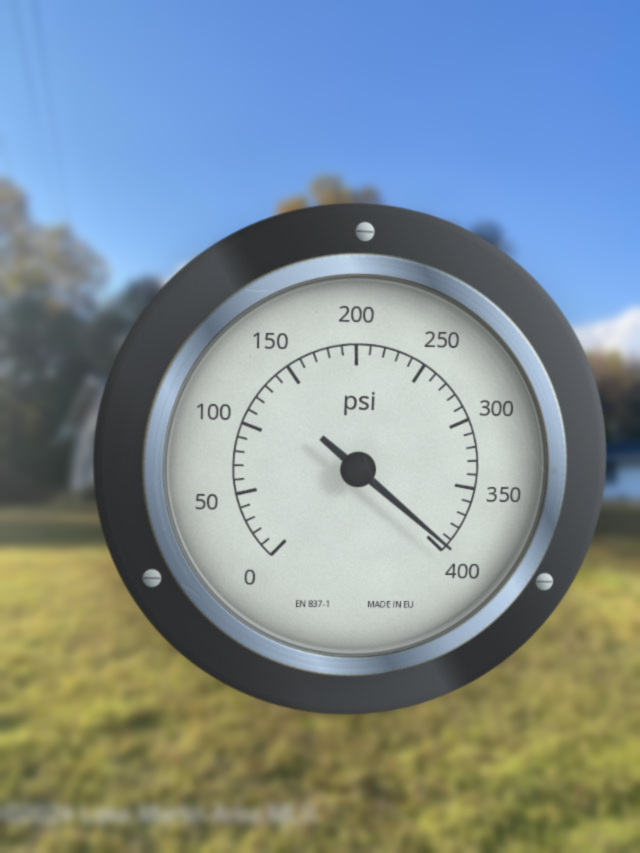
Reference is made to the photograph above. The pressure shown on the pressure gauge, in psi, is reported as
395 psi
